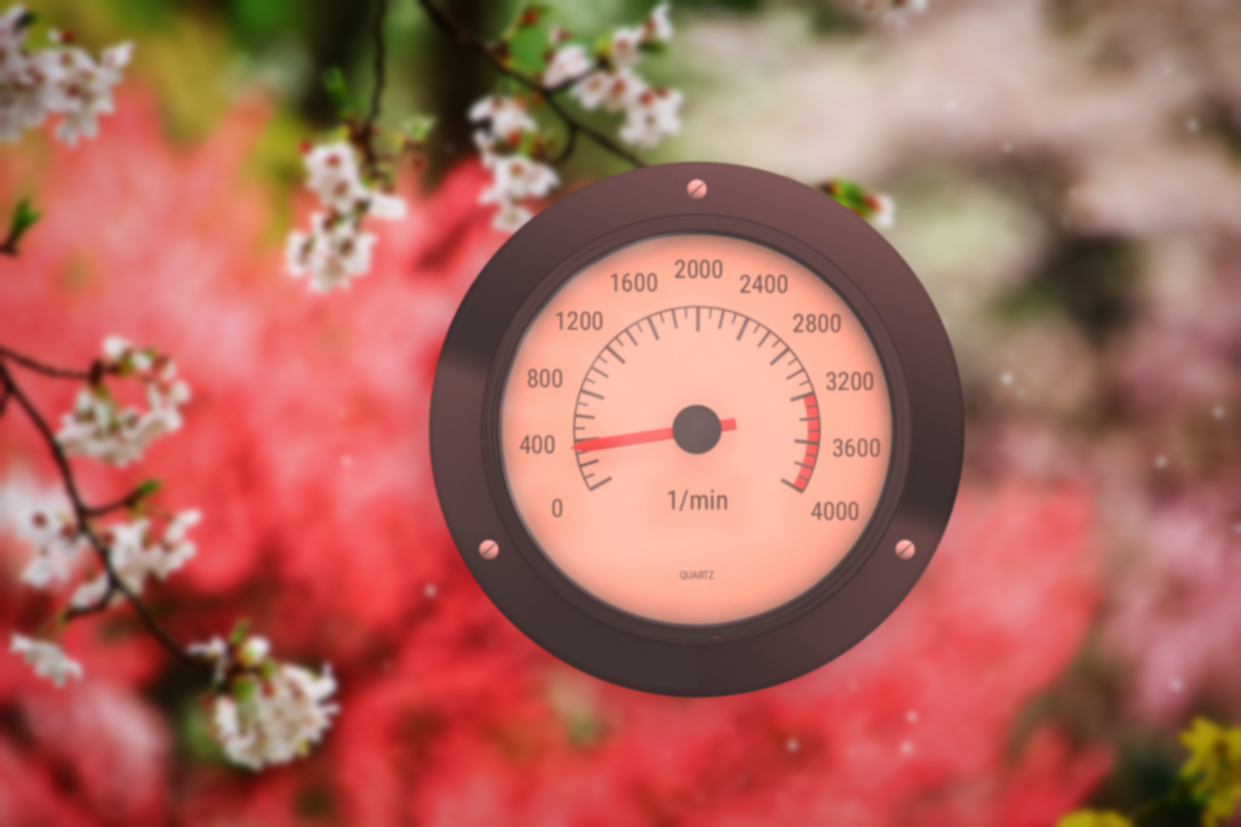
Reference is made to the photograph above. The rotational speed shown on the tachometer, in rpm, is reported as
350 rpm
